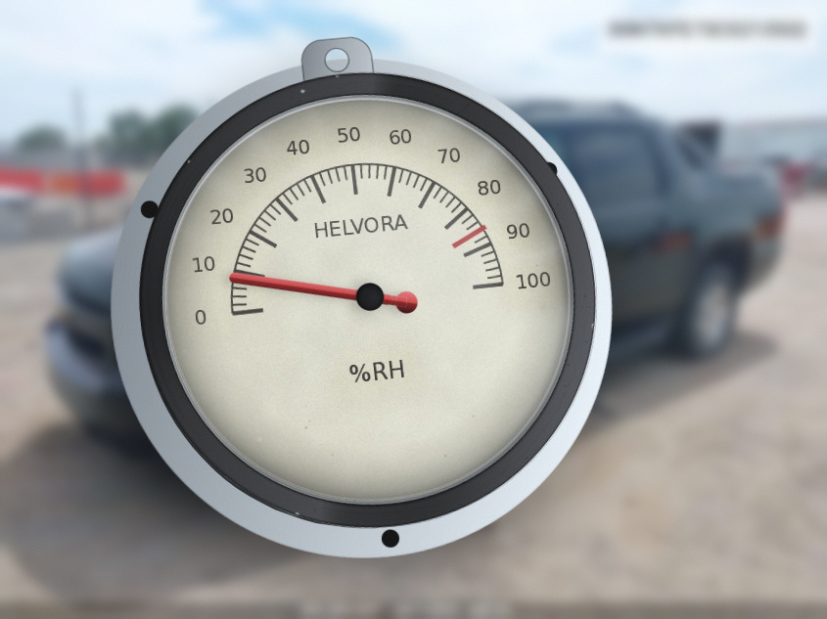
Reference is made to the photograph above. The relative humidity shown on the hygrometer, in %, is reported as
8 %
